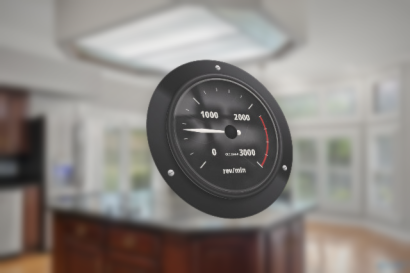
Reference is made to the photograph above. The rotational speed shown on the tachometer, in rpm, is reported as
500 rpm
